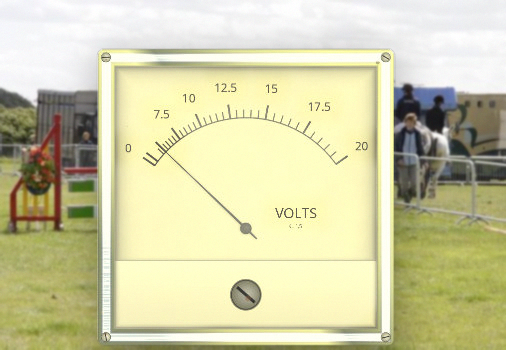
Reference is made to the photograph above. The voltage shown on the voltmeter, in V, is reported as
5 V
